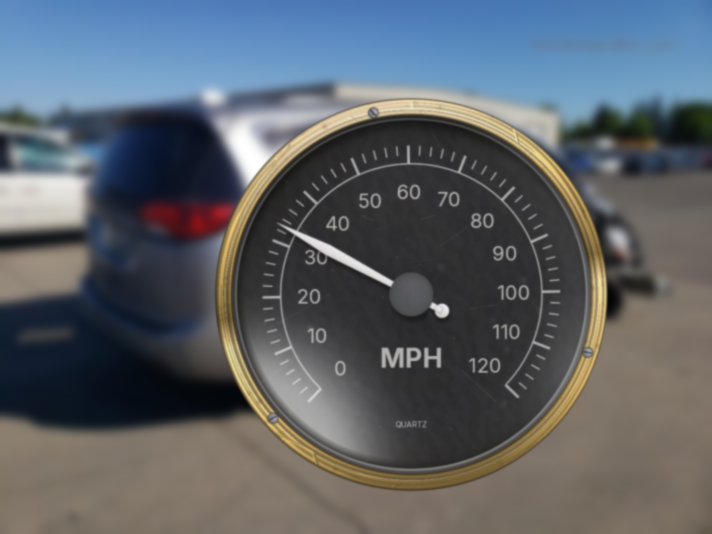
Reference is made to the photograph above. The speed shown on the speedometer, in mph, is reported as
33 mph
